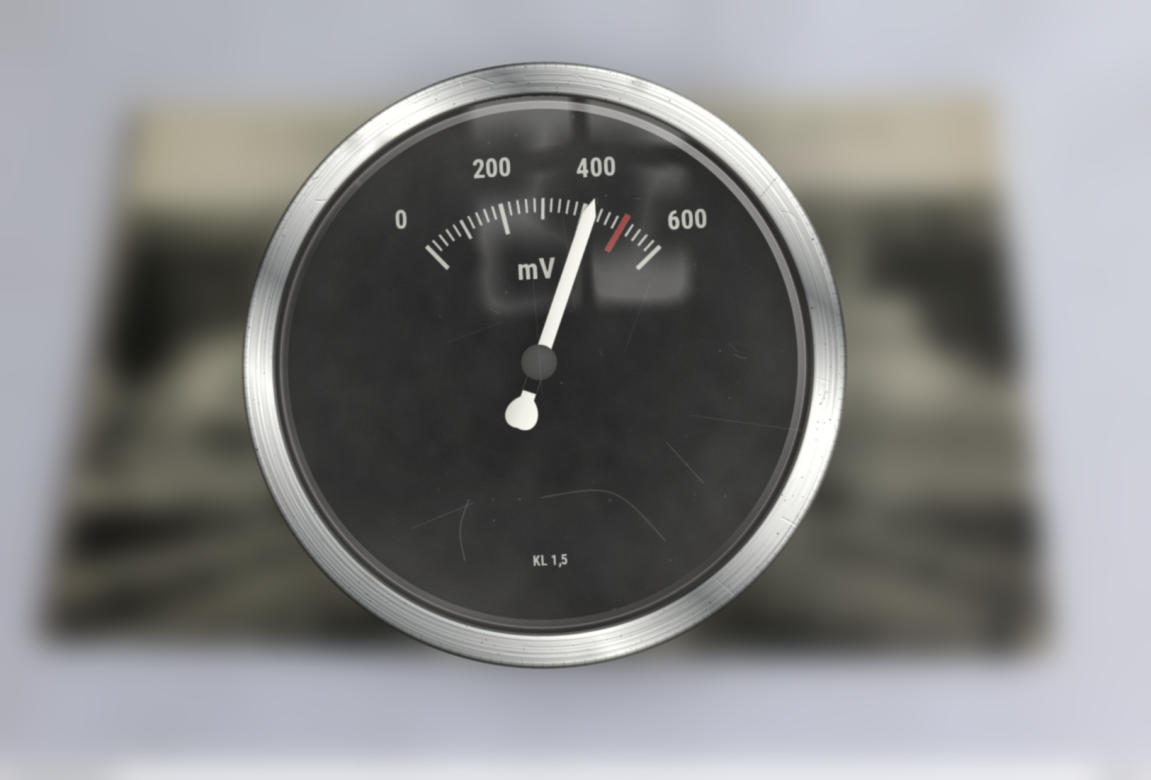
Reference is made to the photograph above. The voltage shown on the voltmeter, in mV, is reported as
420 mV
